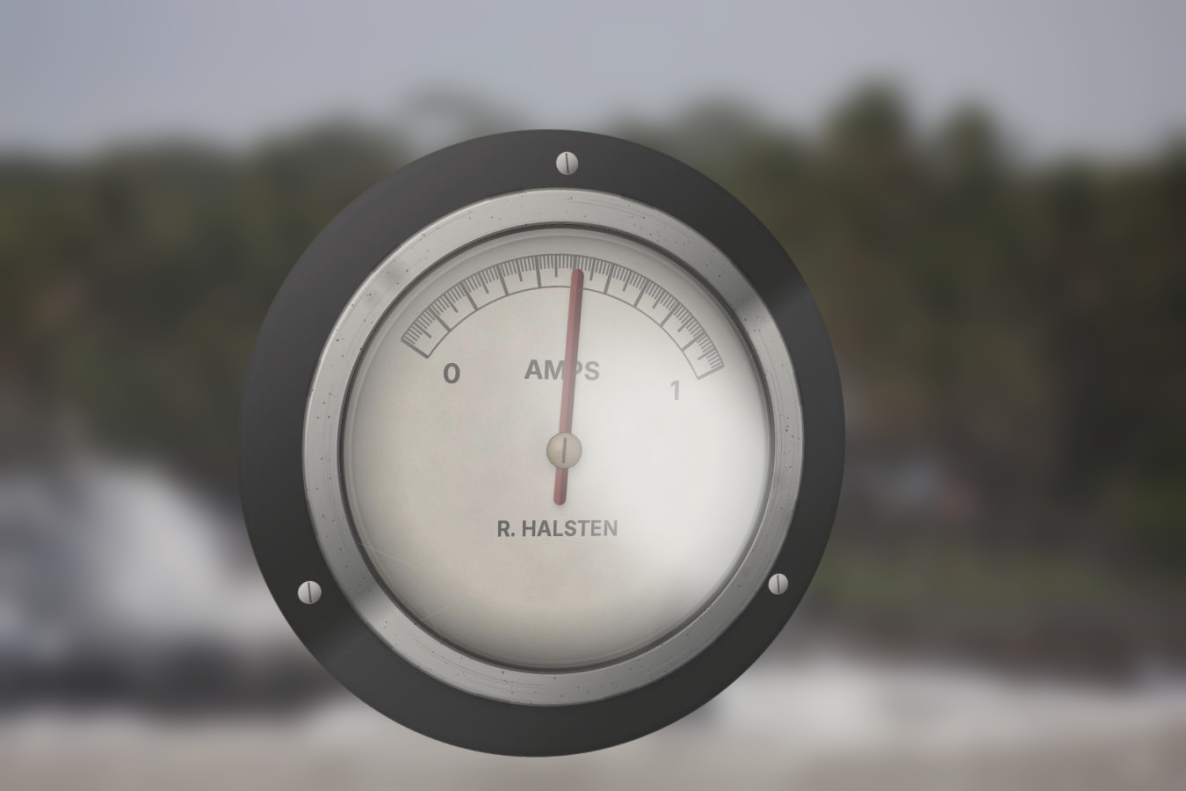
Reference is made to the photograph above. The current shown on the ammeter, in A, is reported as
0.5 A
